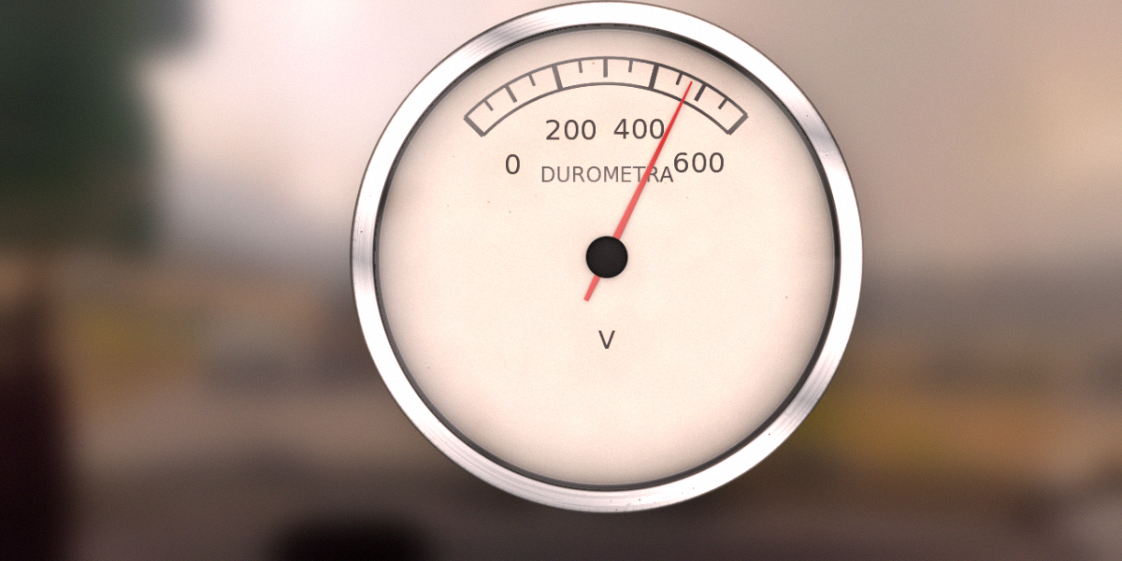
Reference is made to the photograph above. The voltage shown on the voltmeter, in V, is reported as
475 V
